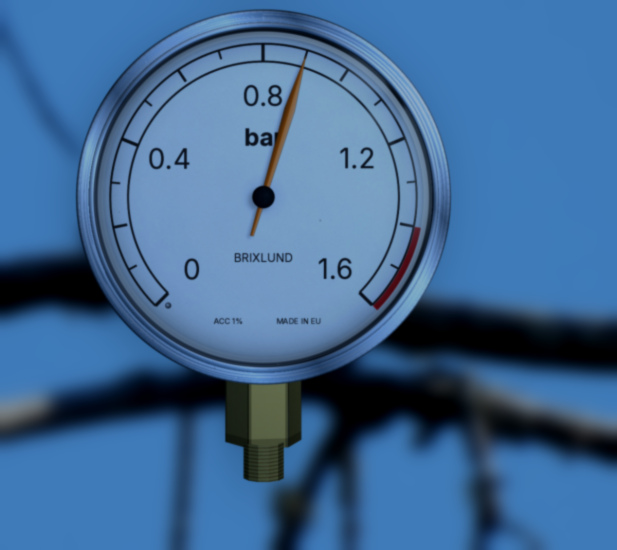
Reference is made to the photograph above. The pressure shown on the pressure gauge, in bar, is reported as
0.9 bar
